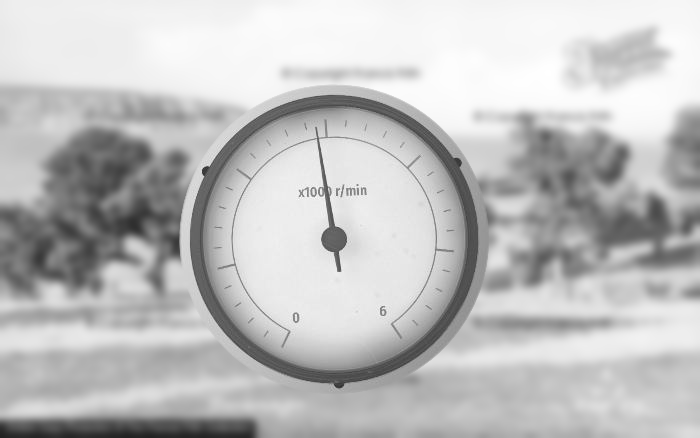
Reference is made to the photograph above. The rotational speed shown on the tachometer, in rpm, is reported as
2900 rpm
